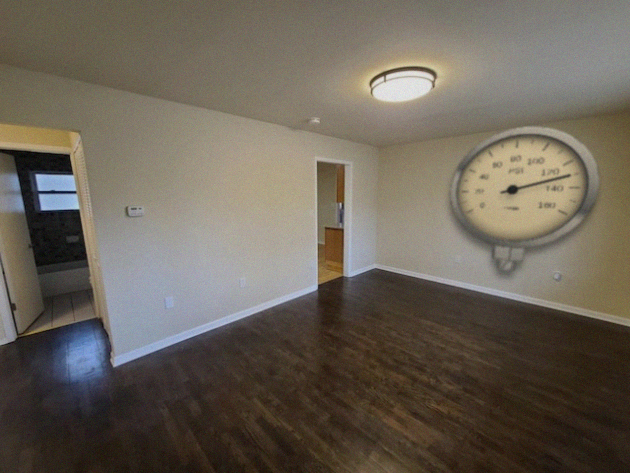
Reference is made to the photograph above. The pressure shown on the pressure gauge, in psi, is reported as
130 psi
